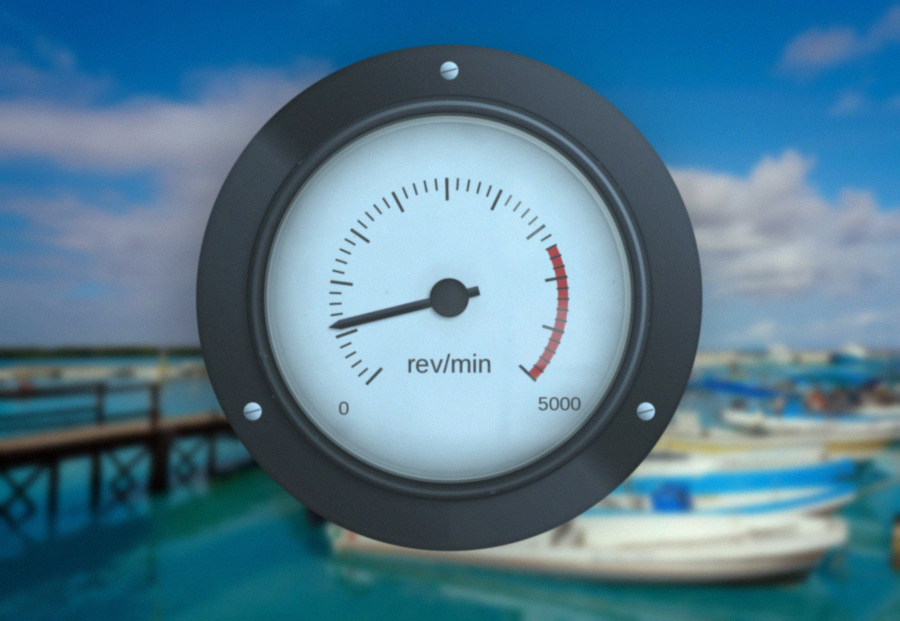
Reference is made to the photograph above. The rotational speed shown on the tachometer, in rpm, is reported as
600 rpm
